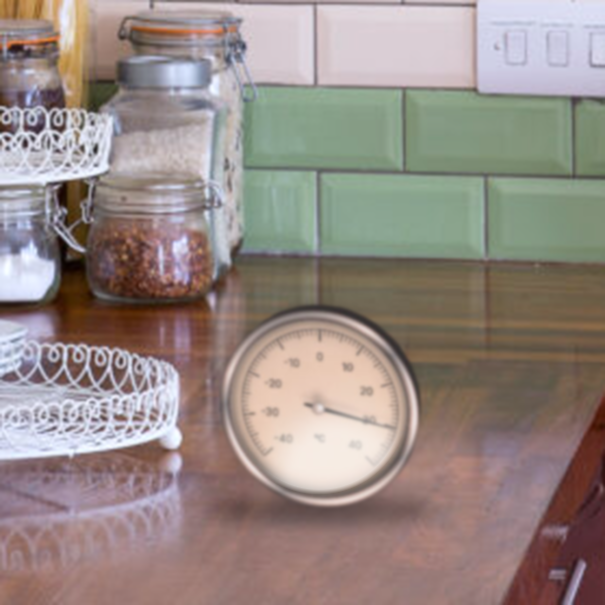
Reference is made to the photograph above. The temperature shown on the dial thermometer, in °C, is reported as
30 °C
